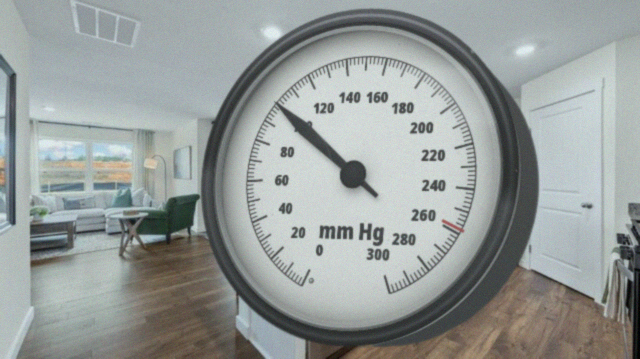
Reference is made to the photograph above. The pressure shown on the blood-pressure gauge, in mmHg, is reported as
100 mmHg
